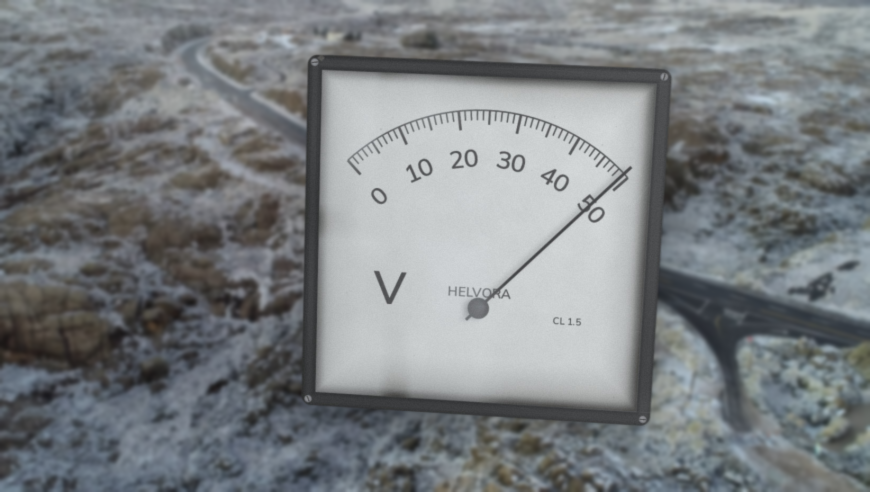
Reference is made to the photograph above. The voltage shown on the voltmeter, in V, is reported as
49 V
